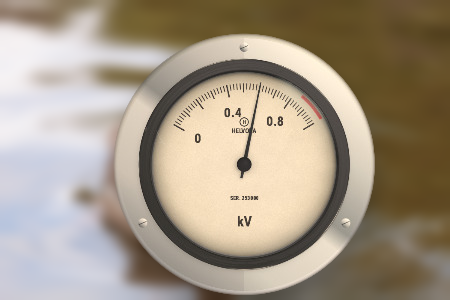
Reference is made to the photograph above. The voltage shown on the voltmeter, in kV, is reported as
0.6 kV
